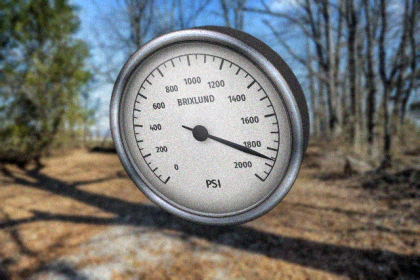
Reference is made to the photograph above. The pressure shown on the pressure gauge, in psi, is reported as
1850 psi
